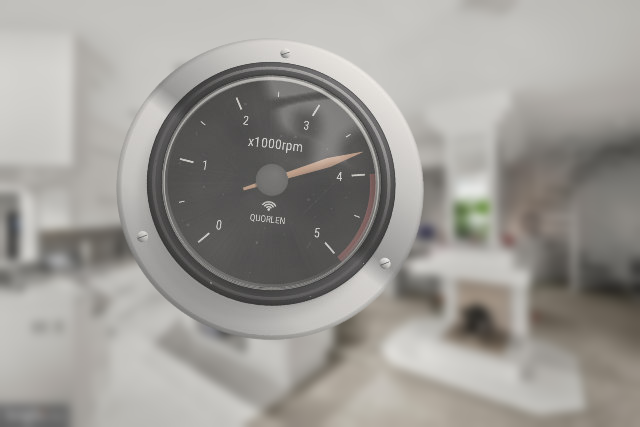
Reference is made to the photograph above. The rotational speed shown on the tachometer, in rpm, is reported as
3750 rpm
